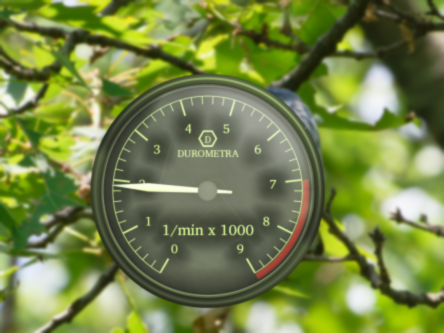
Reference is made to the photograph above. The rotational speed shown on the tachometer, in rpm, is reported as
1900 rpm
